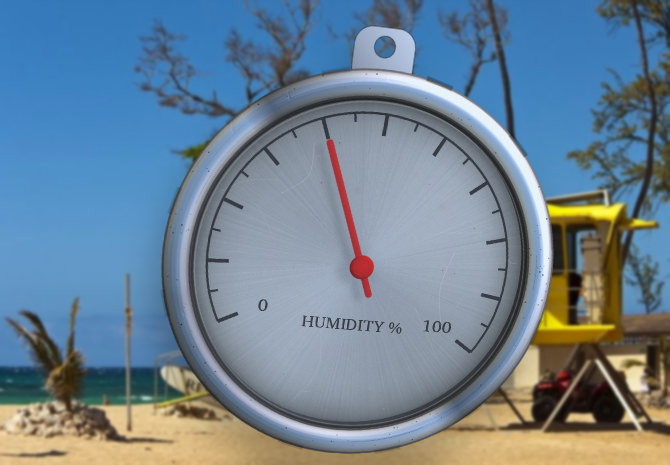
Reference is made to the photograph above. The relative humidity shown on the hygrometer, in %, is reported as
40 %
